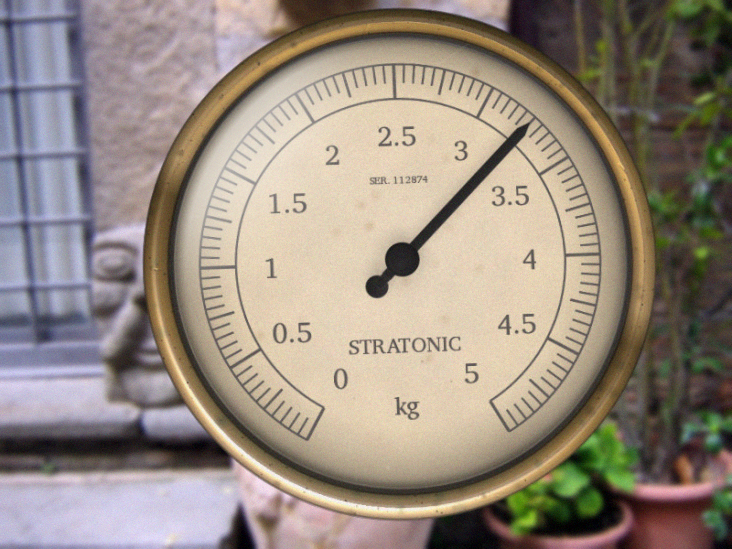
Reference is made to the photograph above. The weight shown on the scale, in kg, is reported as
3.25 kg
